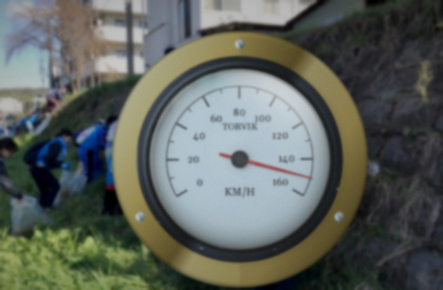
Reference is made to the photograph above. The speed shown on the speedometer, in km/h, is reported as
150 km/h
